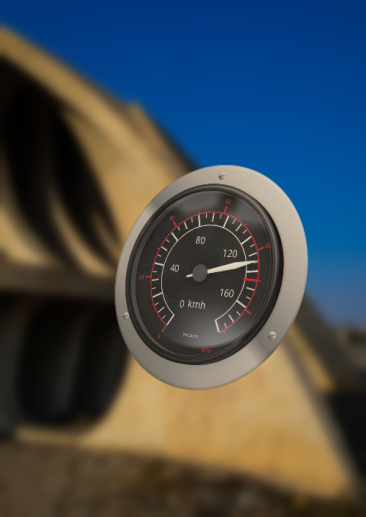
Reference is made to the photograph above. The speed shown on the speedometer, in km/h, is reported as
135 km/h
